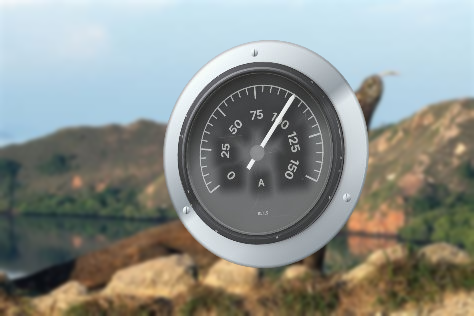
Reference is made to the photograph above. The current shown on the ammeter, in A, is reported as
100 A
